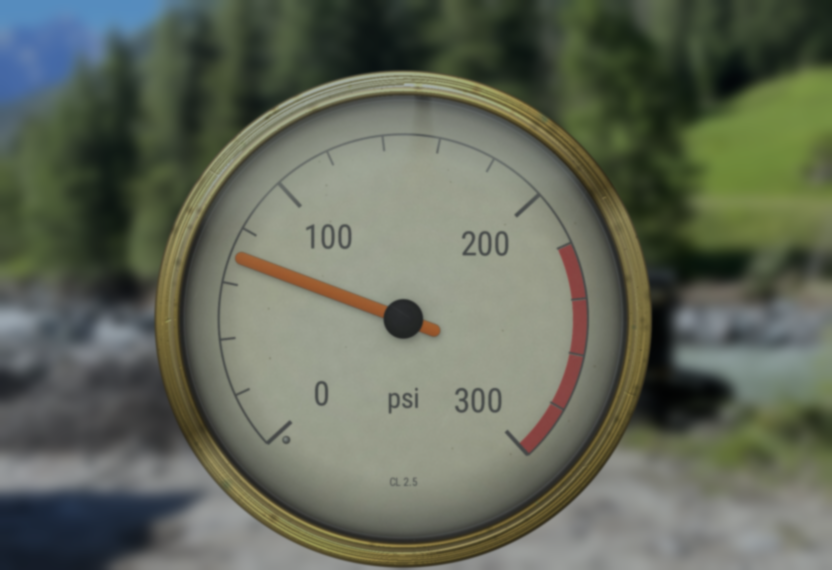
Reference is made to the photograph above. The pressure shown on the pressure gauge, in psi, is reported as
70 psi
